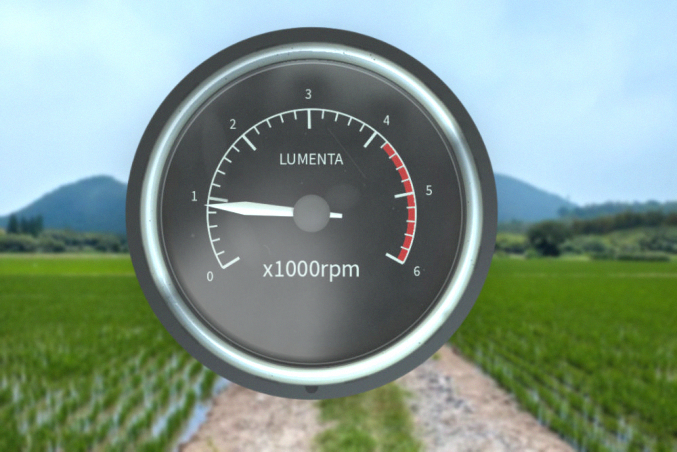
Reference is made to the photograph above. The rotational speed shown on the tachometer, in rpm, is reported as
900 rpm
